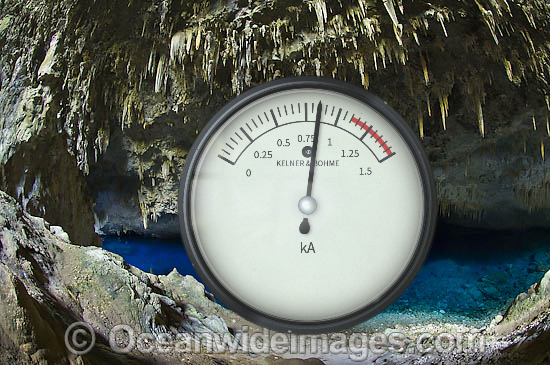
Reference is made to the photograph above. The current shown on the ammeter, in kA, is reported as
0.85 kA
